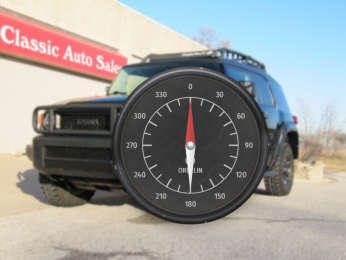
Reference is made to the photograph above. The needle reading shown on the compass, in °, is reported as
0 °
